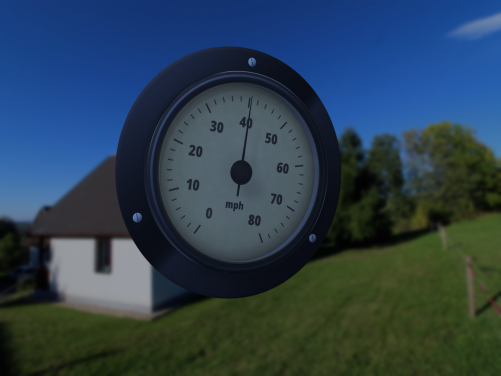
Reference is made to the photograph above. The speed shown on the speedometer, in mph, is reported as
40 mph
